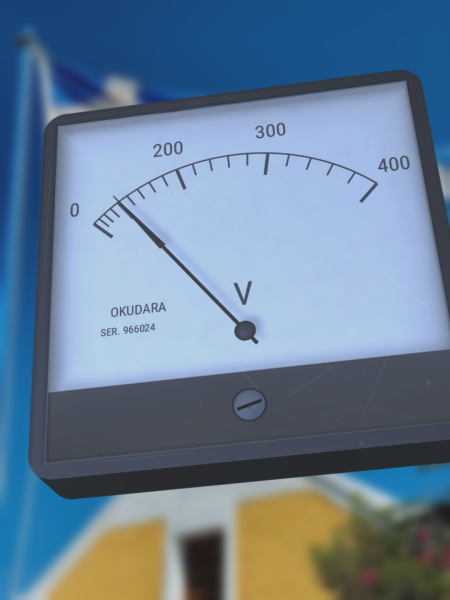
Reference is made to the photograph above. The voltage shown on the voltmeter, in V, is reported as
100 V
